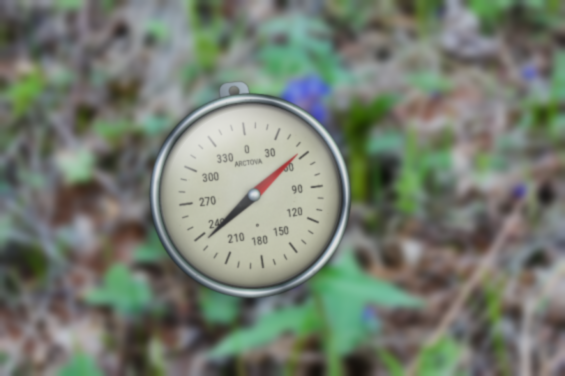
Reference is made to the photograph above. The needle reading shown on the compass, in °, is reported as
55 °
